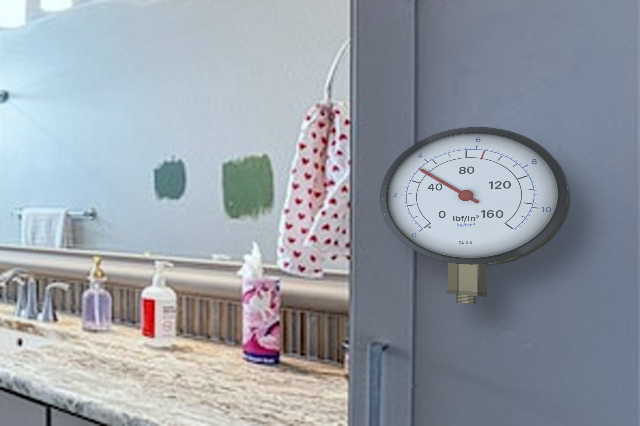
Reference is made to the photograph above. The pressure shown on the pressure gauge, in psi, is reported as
50 psi
